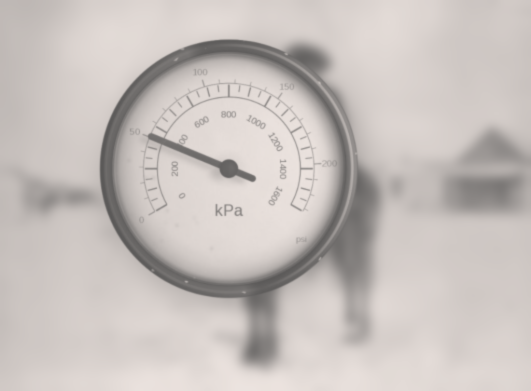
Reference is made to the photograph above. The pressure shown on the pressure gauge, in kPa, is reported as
350 kPa
